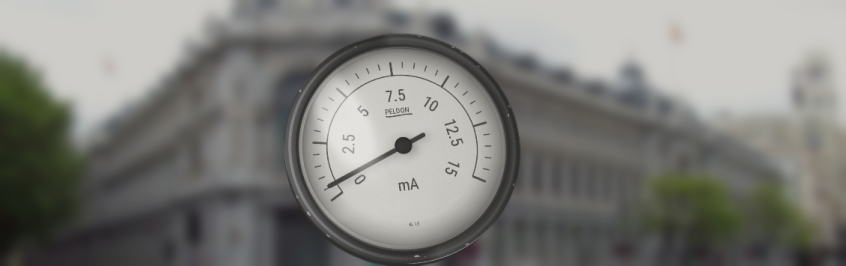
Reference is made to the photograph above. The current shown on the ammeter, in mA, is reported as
0.5 mA
